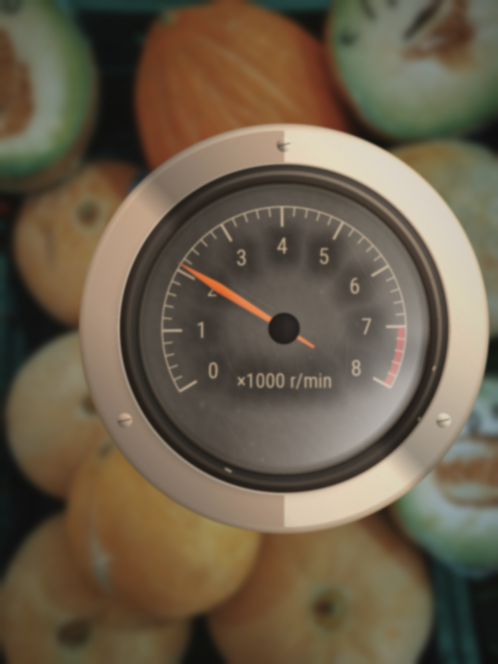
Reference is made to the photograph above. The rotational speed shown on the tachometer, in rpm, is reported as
2100 rpm
